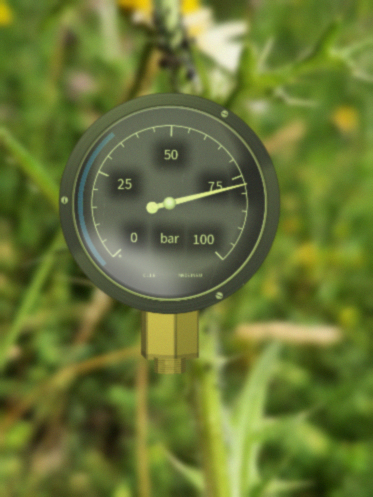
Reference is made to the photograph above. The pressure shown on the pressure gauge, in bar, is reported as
77.5 bar
